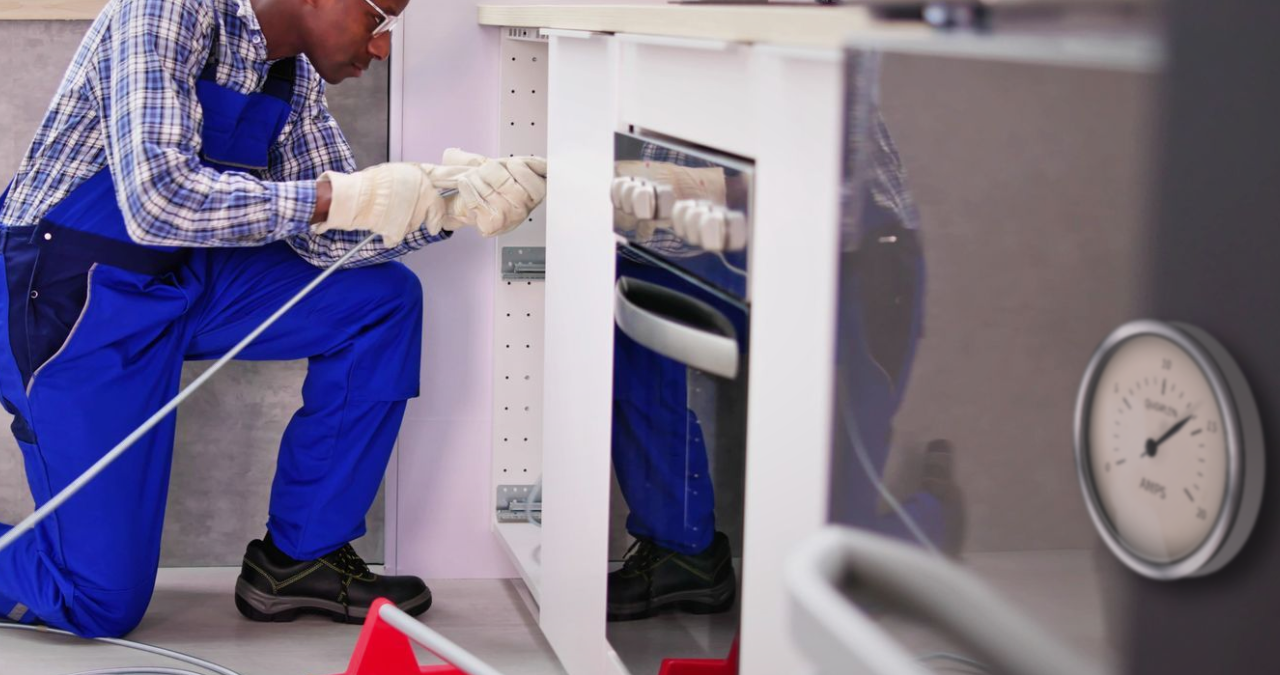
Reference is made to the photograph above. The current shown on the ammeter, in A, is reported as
14 A
